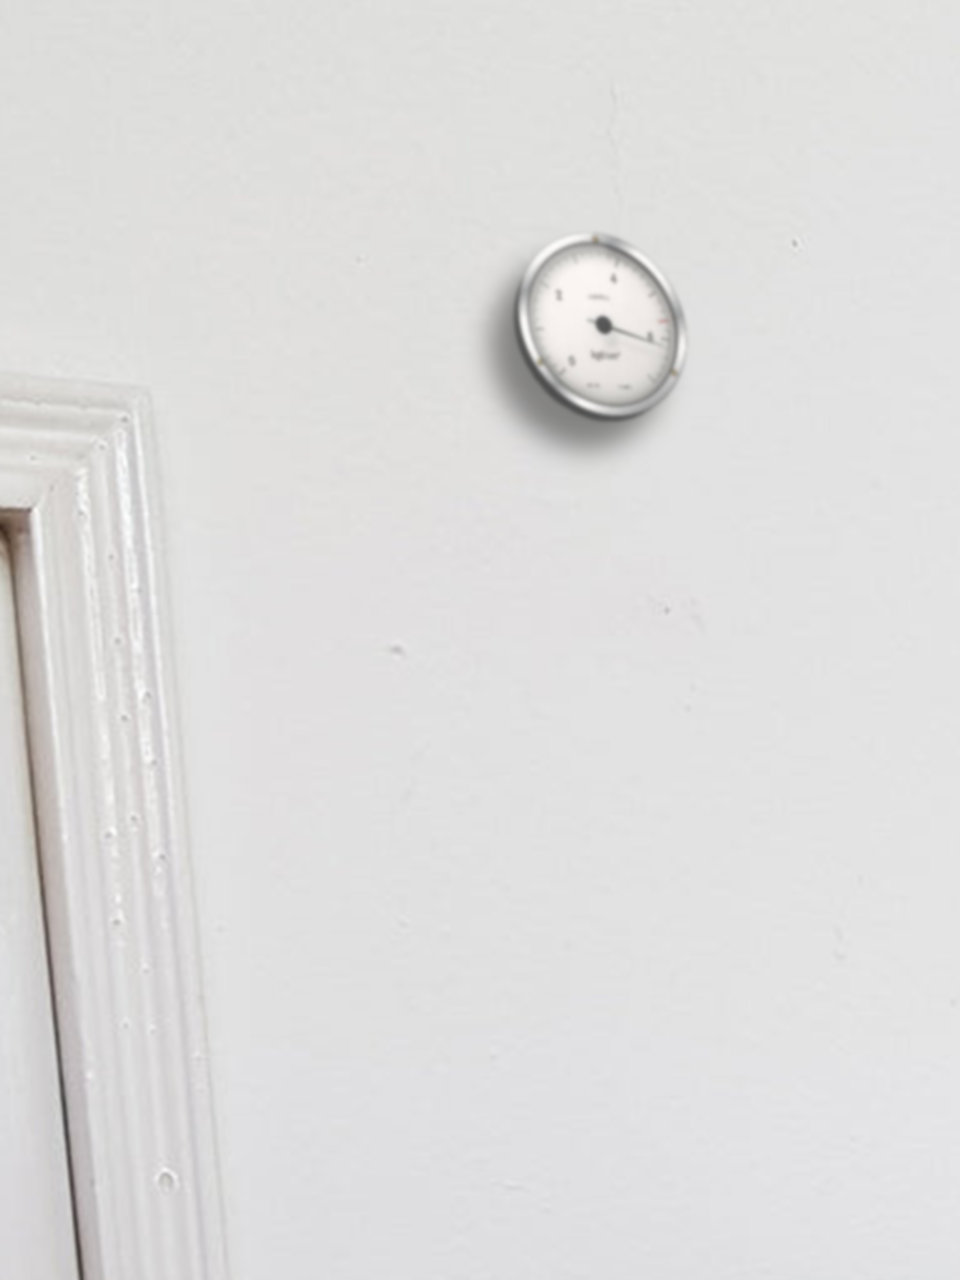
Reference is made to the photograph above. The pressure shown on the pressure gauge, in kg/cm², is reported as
6.2 kg/cm²
